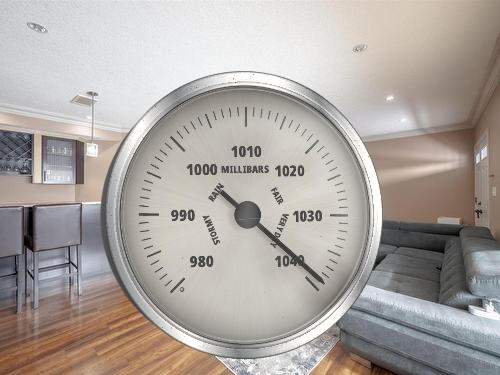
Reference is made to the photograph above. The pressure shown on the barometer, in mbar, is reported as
1039 mbar
